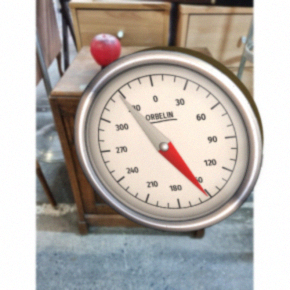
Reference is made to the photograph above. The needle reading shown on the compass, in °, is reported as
150 °
